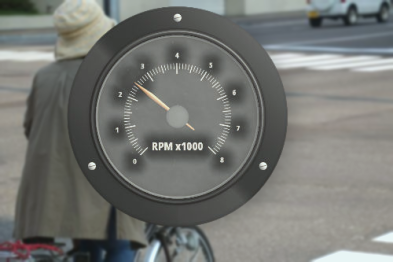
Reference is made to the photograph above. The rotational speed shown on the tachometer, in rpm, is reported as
2500 rpm
